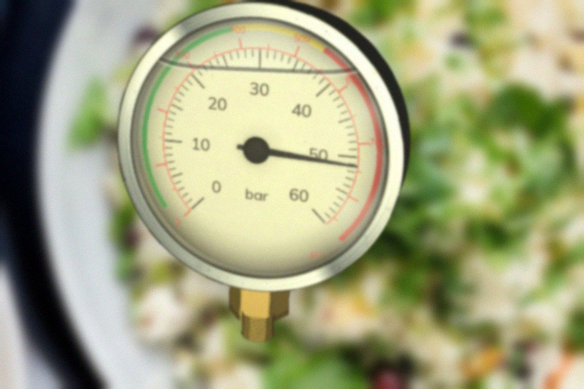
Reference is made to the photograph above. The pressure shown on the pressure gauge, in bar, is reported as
51 bar
